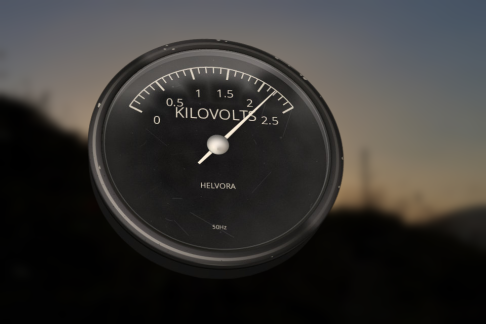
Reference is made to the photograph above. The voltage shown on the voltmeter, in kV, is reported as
2.2 kV
